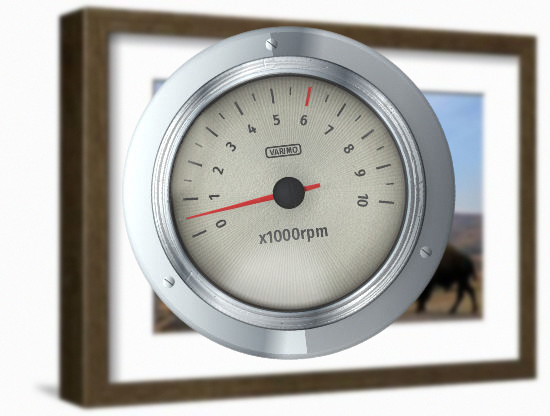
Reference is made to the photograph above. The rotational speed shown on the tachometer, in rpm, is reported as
500 rpm
